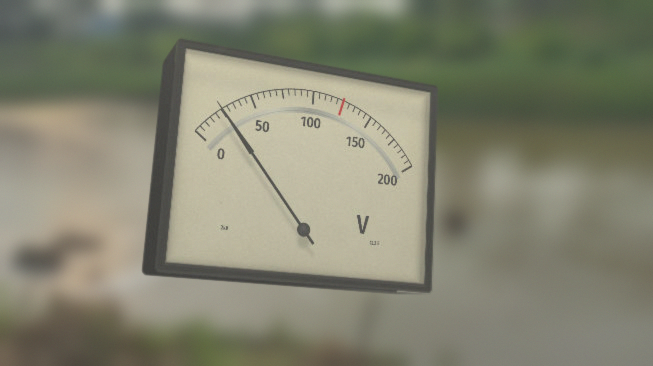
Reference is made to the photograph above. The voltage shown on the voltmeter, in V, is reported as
25 V
